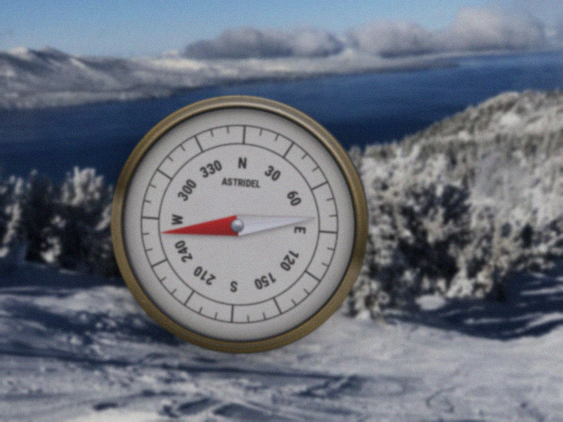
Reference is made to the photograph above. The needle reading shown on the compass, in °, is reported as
260 °
